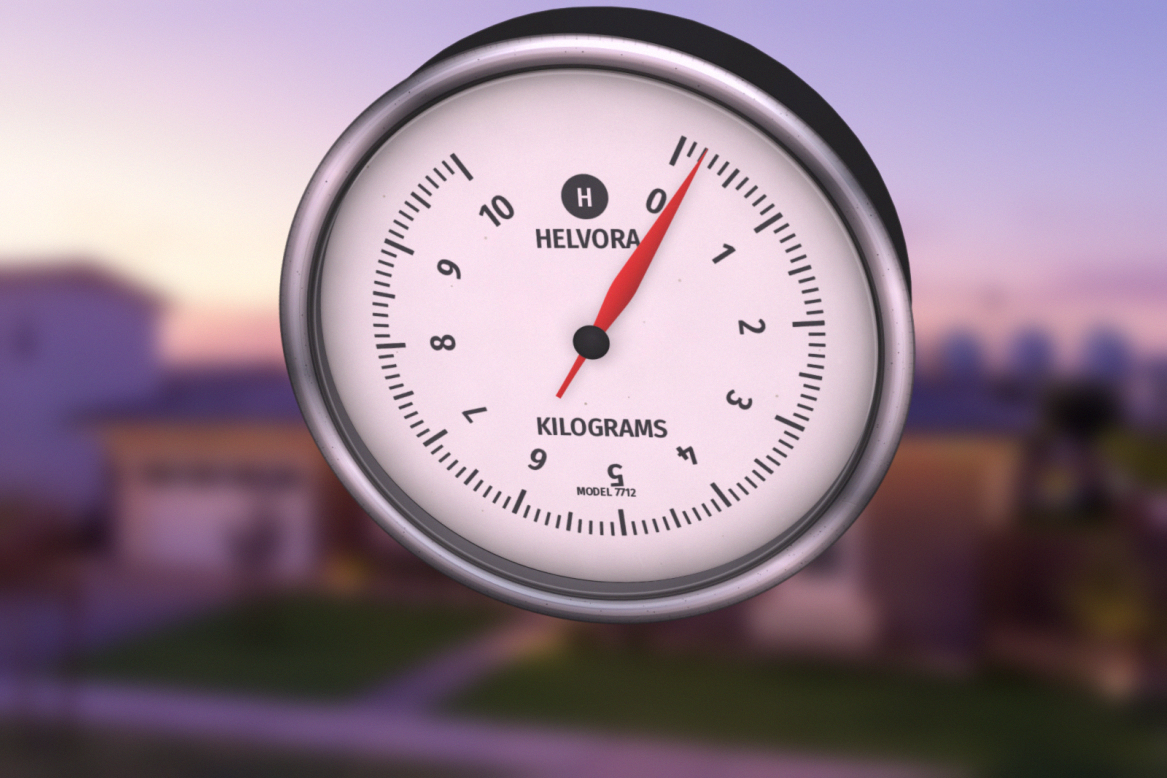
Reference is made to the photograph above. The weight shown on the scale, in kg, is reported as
0.2 kg
